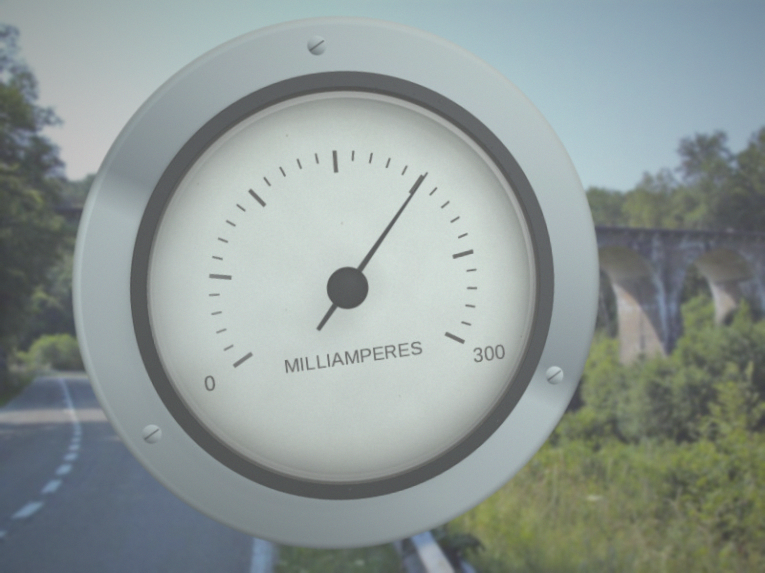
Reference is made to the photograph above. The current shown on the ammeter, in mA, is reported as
200 mA
